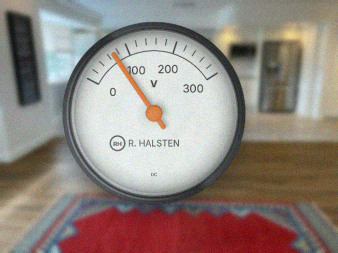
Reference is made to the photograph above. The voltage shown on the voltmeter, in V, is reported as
70 V
